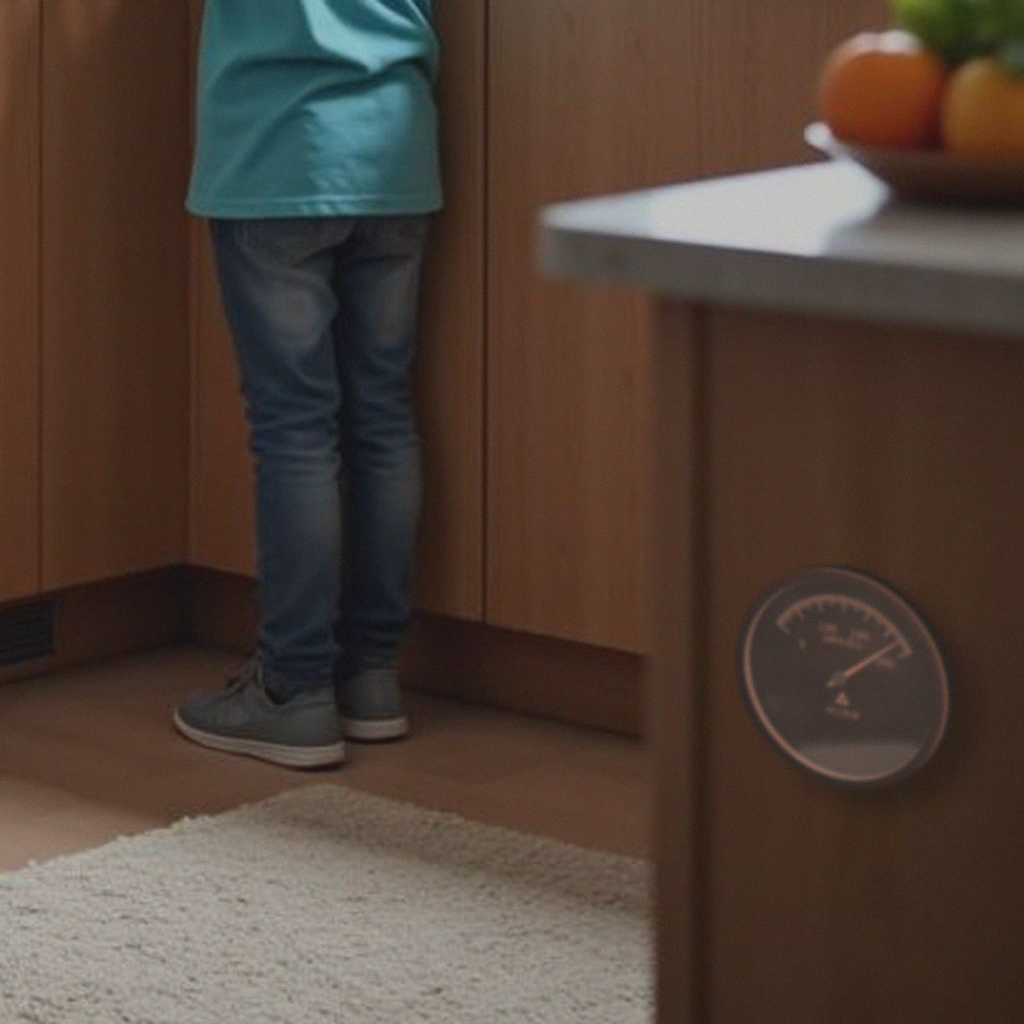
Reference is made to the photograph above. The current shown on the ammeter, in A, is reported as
275 A
